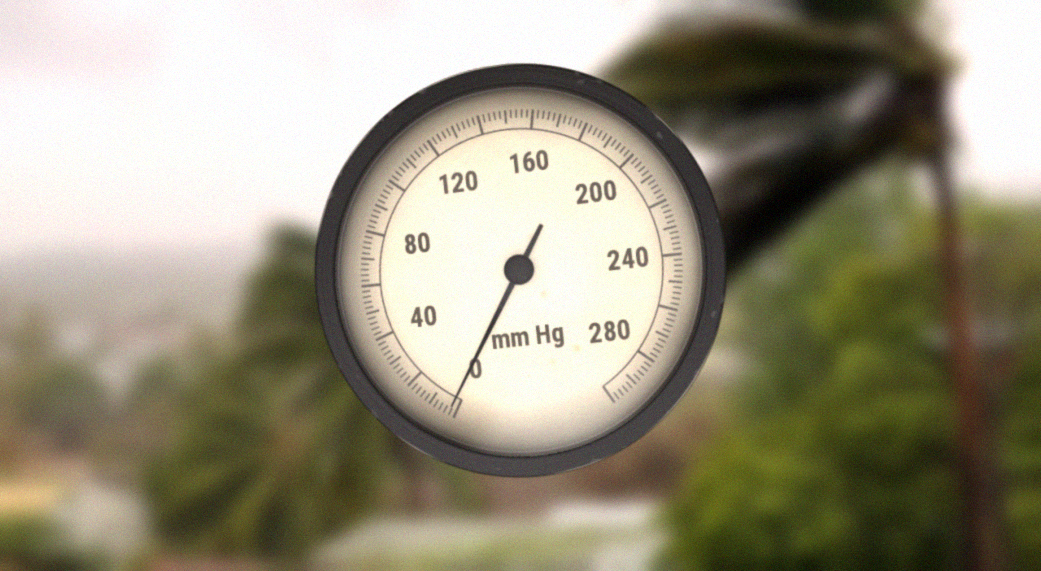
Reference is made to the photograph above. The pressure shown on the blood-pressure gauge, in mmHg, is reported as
2 mmHg
